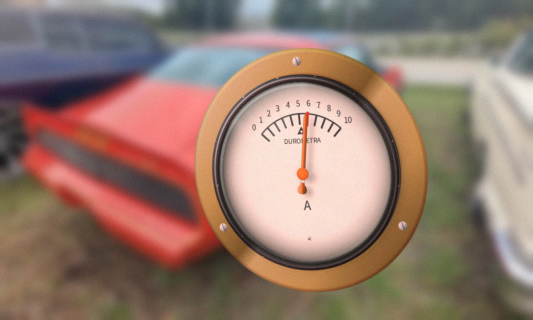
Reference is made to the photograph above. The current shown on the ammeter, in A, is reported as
6 A
